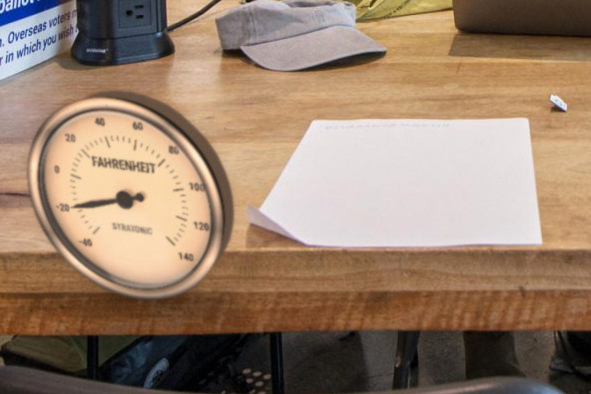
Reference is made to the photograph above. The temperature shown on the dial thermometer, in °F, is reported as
-20 °F
